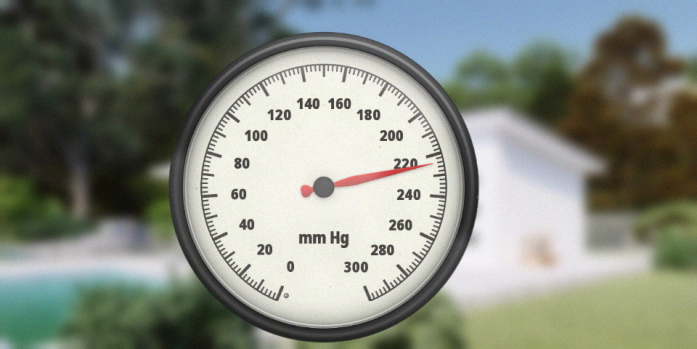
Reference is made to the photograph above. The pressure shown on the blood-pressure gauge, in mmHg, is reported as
224 mmHg
